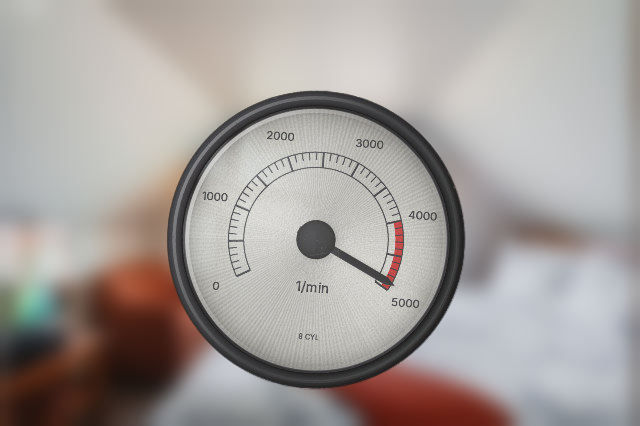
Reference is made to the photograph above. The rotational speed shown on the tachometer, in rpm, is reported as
4900 rpm
